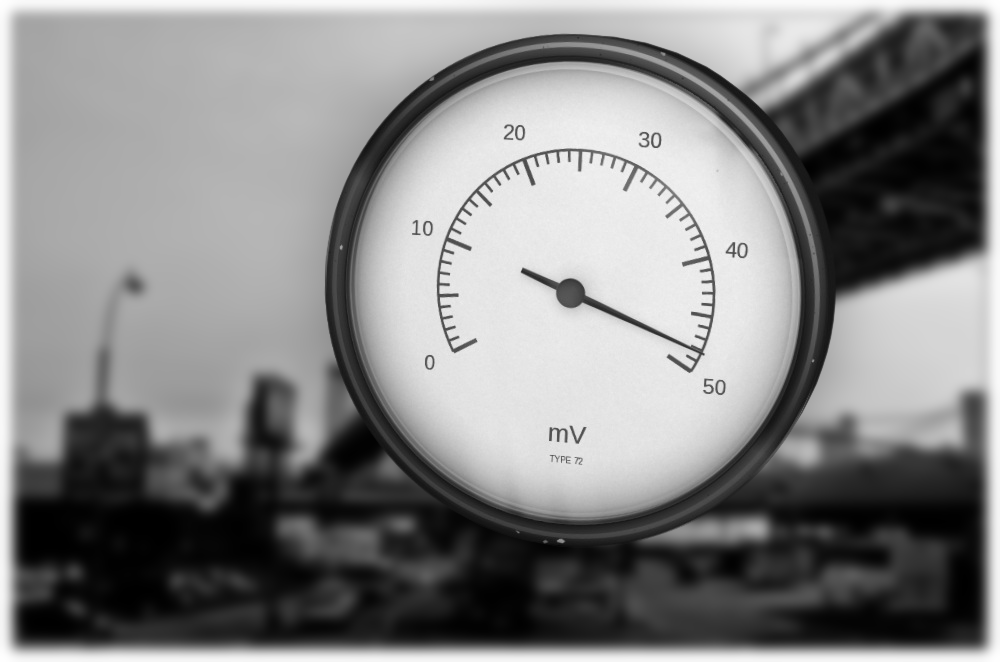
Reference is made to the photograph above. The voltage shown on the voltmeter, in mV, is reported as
48 mV
